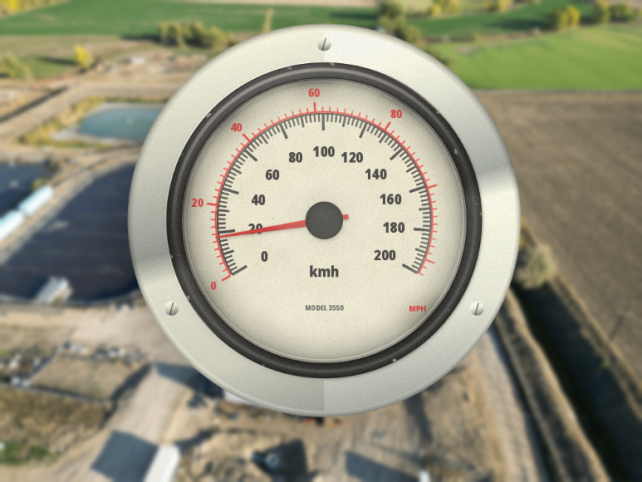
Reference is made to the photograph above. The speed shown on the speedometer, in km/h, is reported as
18 km/h
